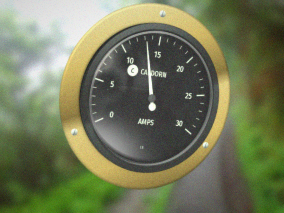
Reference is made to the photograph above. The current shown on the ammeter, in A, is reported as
13 A
